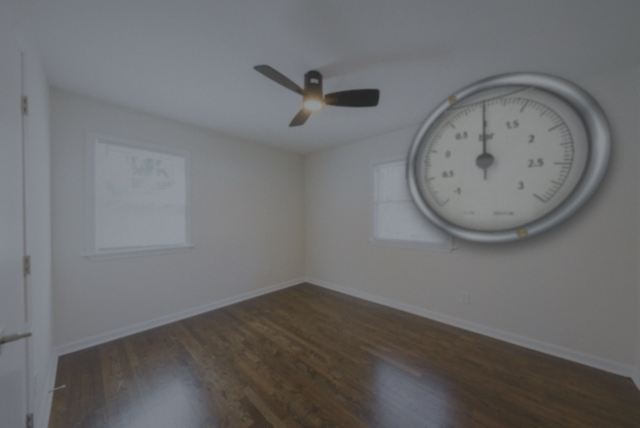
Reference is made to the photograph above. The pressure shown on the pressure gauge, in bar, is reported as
1 bar
